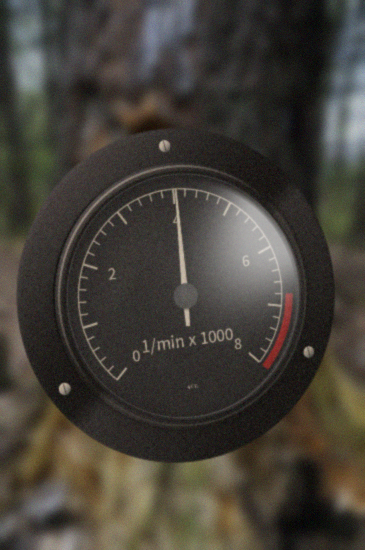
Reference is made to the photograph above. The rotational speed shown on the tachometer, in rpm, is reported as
4000 rpm
